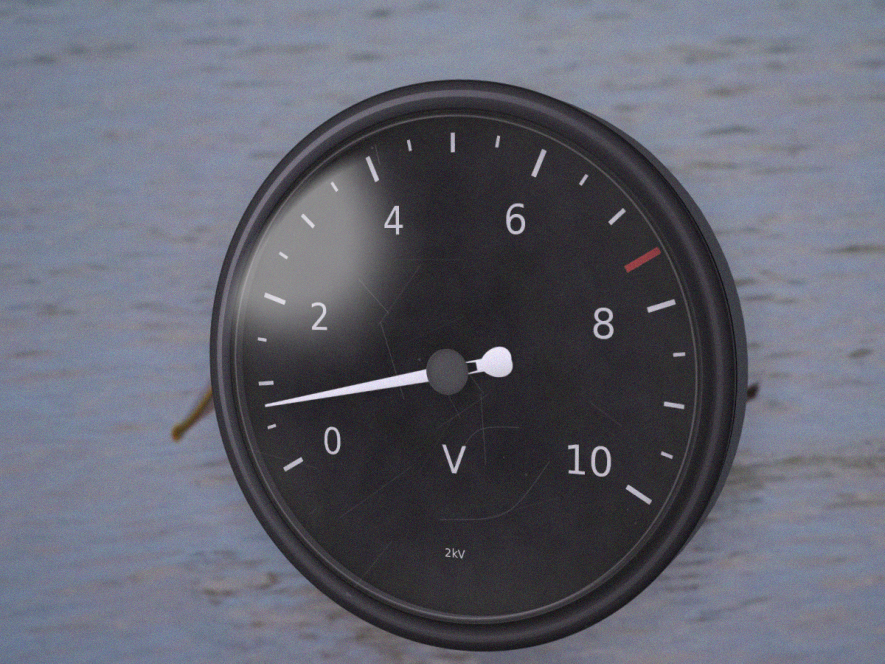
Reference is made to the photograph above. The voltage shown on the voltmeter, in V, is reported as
0.75 V
